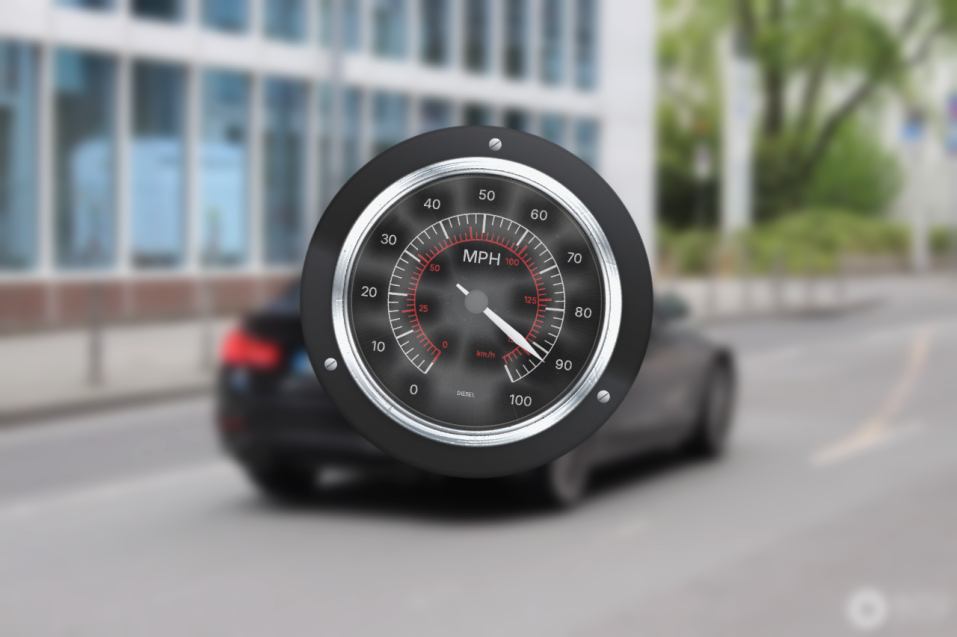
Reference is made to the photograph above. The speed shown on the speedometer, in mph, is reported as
92 mph
